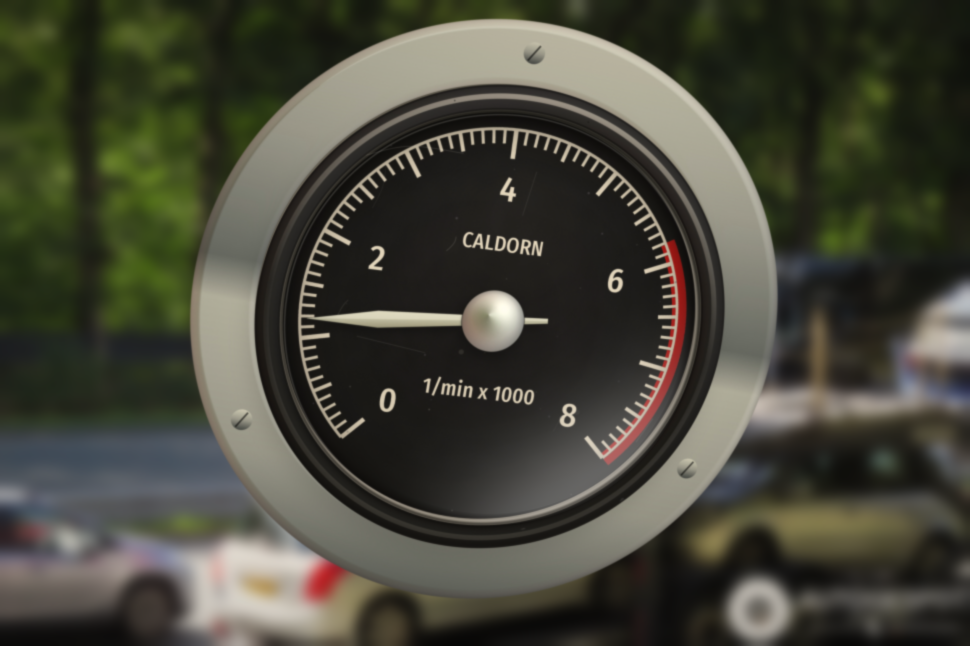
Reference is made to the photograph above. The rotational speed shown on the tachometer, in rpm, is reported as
1200 rpm
